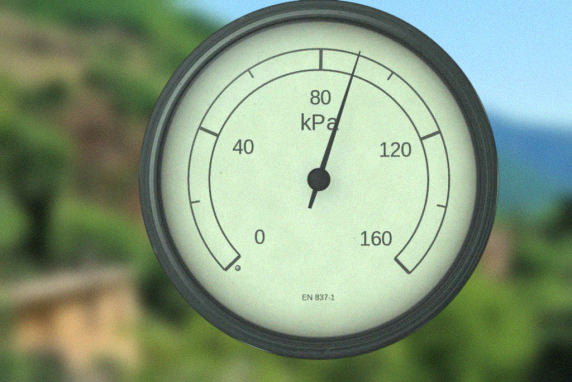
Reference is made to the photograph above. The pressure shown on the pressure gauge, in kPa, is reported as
90 kPa
